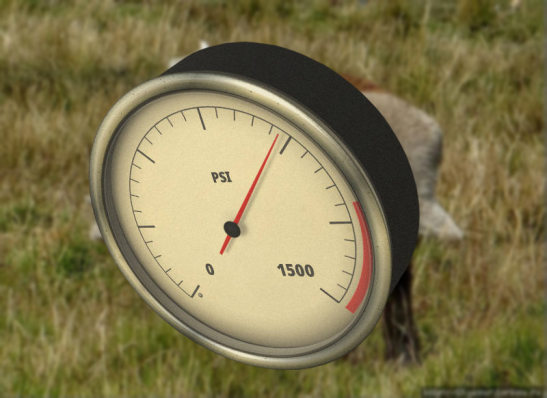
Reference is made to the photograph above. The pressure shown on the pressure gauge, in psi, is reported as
975 psi
